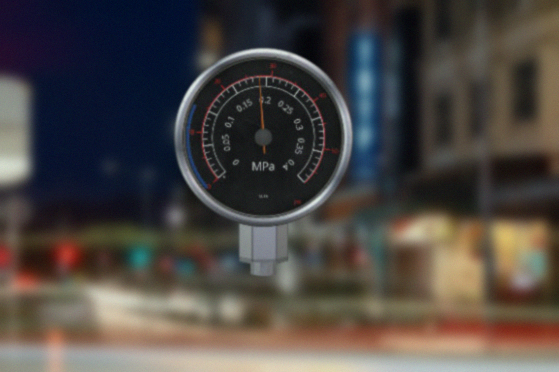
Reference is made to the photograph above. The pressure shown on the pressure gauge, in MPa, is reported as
0.19 MPa
